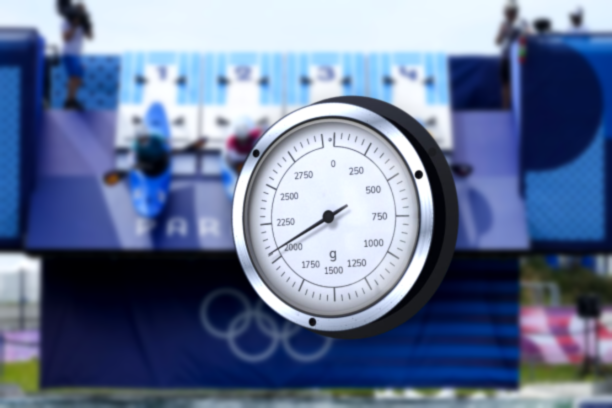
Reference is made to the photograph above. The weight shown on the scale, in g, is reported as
2050 g
